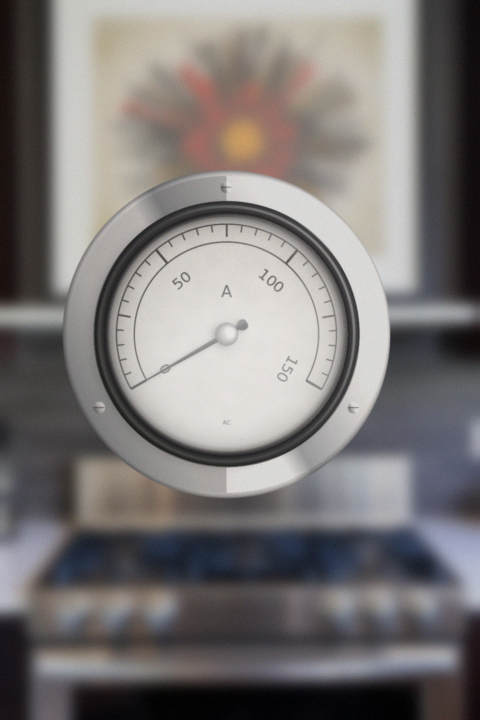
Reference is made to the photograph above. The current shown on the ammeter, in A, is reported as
0 A
